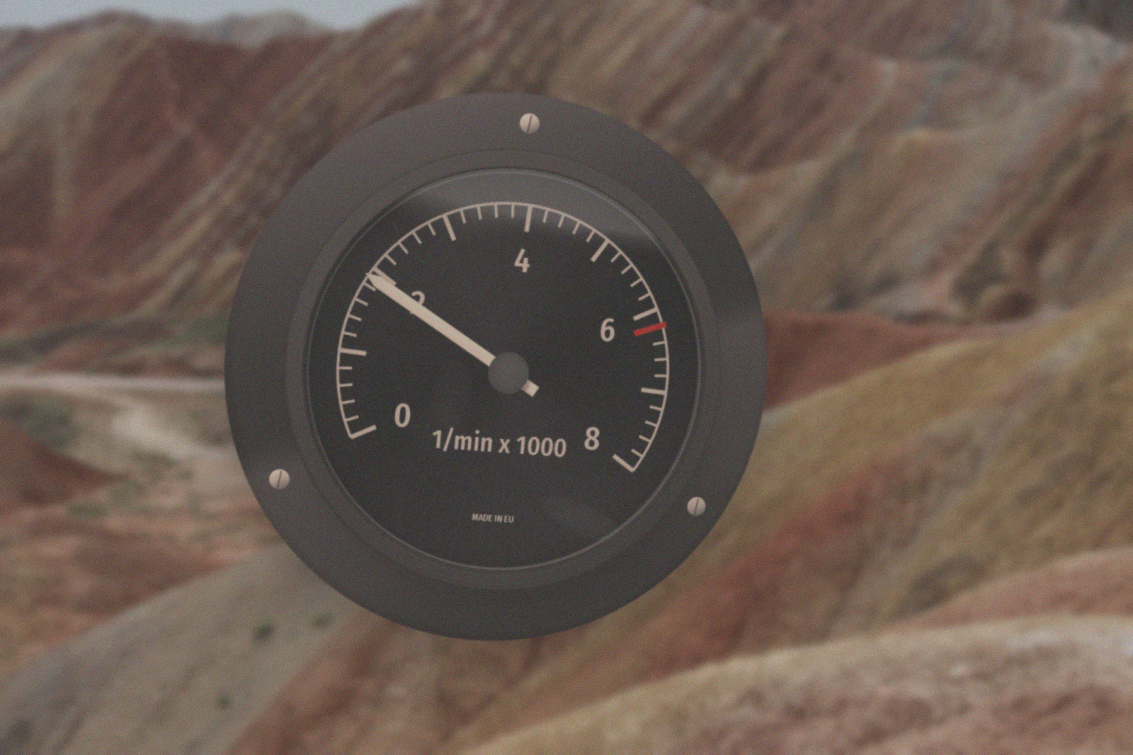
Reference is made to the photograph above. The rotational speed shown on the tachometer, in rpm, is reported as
1900 rpm
